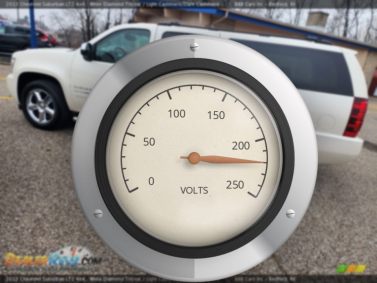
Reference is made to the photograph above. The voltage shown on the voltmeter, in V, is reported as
220 V
